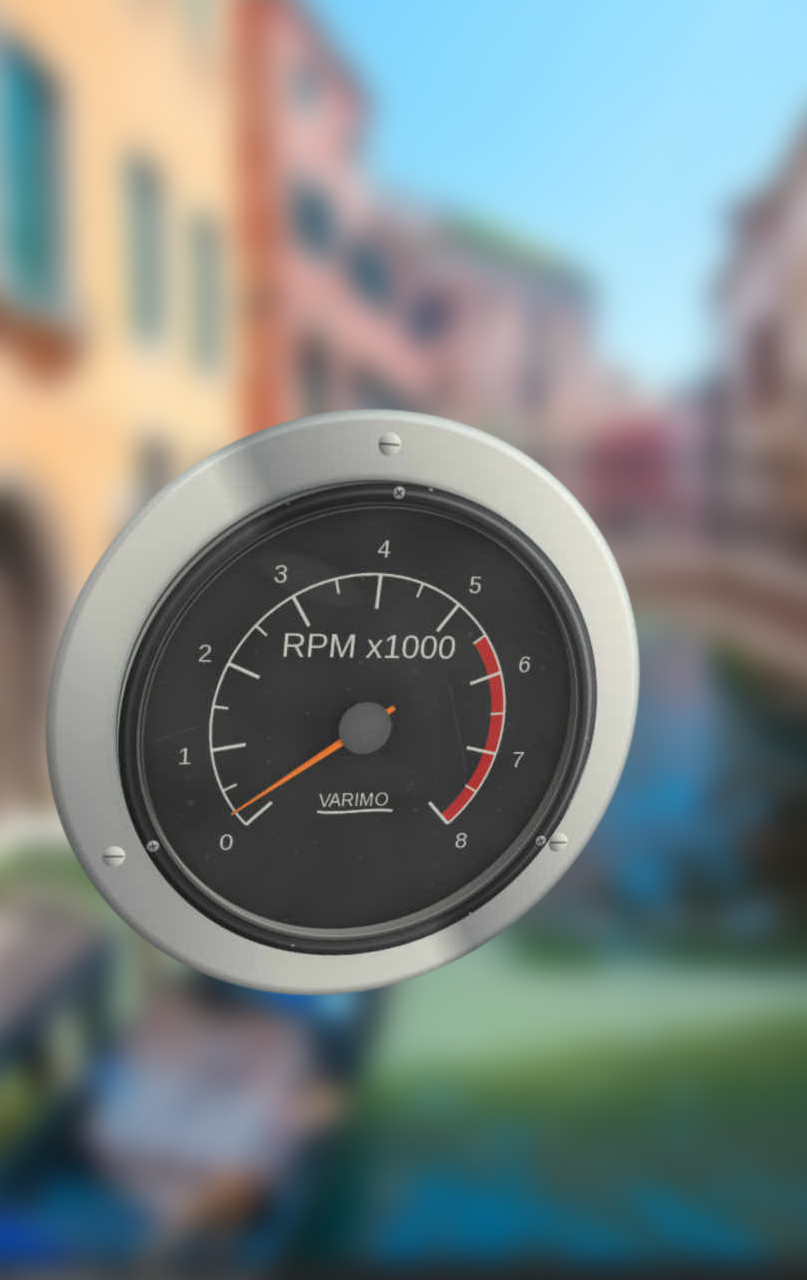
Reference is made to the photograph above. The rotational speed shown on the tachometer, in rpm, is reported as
250 rpm
